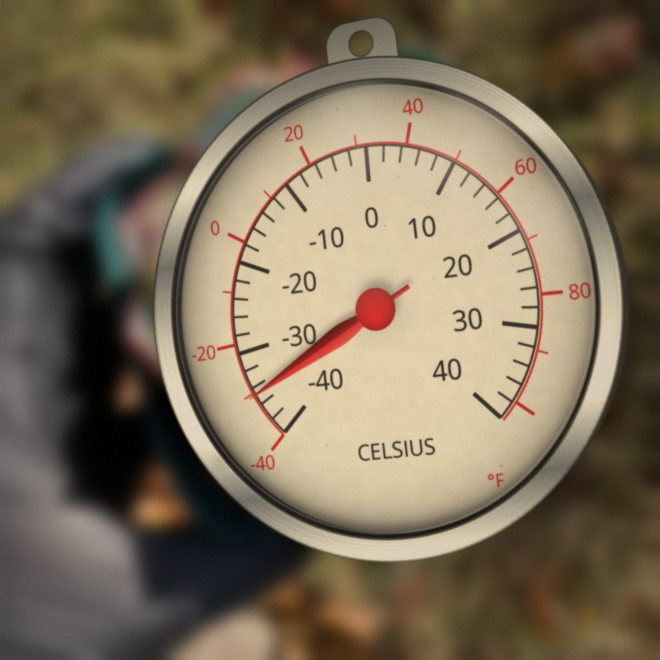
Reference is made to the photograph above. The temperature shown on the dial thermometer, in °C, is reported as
-35 °C
